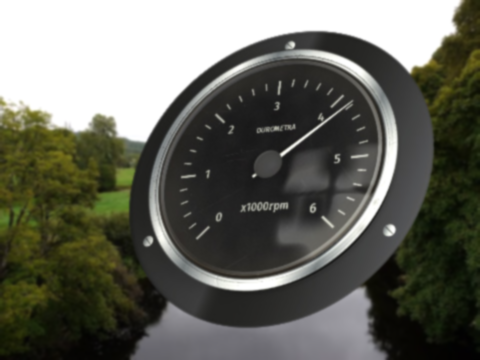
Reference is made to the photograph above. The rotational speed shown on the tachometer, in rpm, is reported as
4200 rpm
